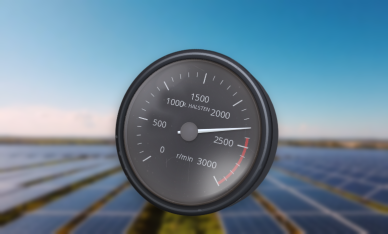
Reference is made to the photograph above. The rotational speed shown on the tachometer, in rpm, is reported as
2300 rpm
